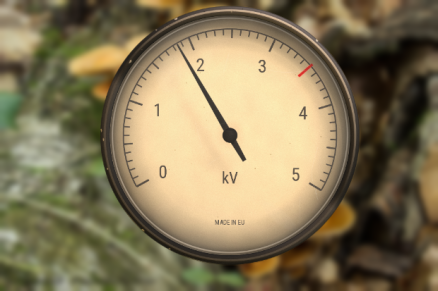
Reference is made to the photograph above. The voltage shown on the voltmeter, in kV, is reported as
1.85 kV
